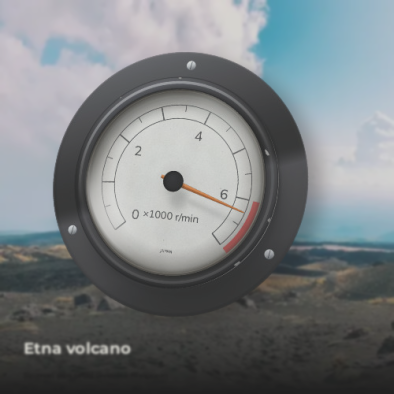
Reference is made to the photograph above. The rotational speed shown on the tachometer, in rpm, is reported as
6250 rpm
